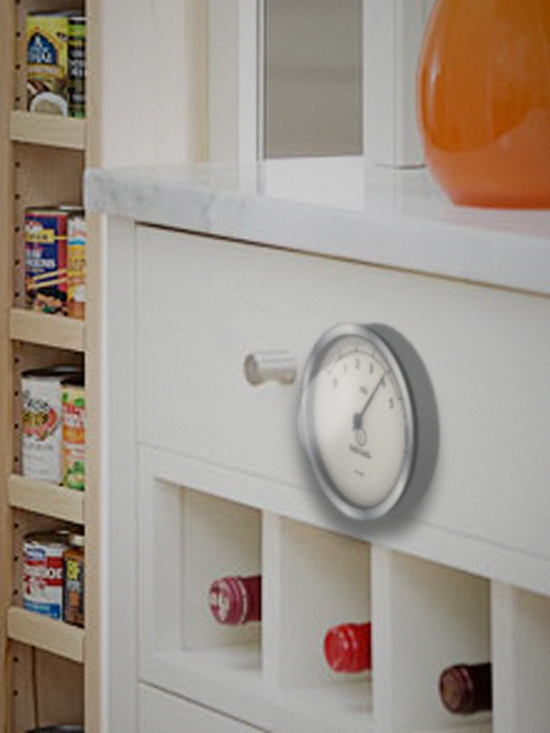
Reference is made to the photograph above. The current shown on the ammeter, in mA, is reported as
4 mA
